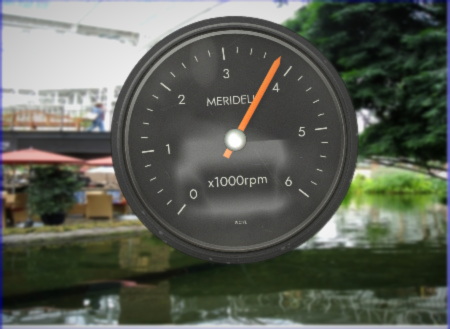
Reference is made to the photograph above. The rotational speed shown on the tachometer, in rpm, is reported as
3800 rpm
